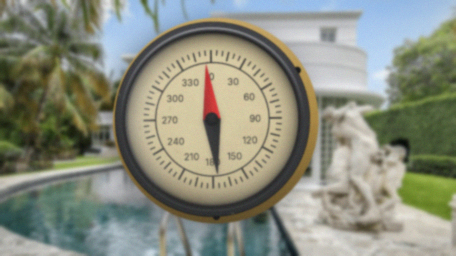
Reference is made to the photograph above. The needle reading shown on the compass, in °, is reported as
355 °
